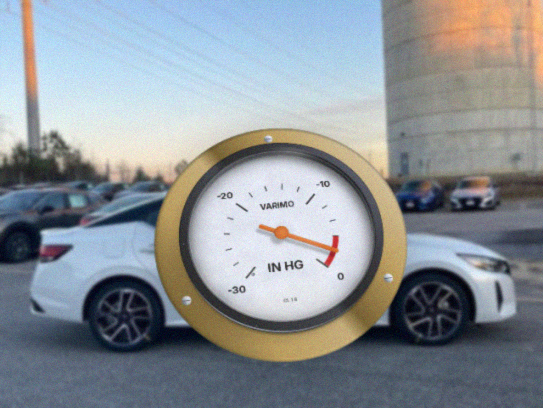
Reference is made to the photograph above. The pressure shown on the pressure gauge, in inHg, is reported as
-2 inHg
